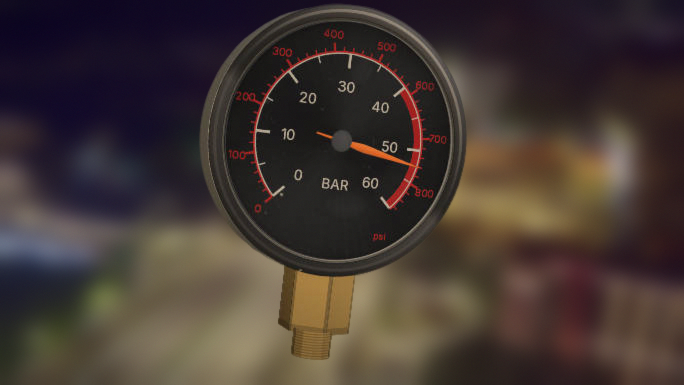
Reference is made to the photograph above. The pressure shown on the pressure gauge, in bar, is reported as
52.5 bar
